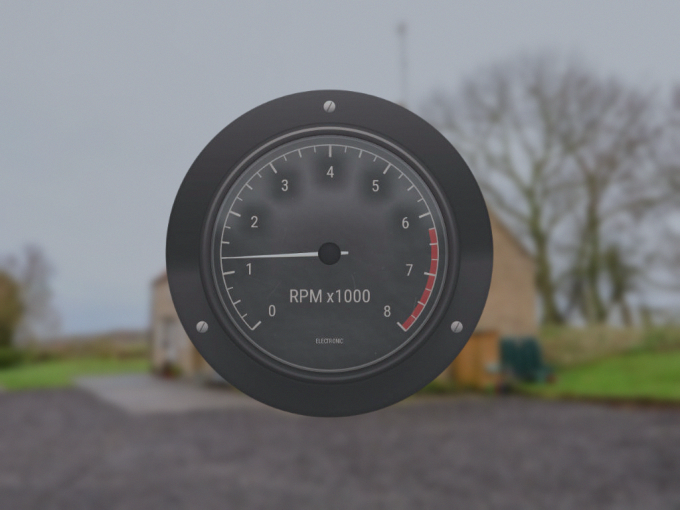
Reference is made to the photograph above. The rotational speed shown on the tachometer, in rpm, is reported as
1250 rpm
